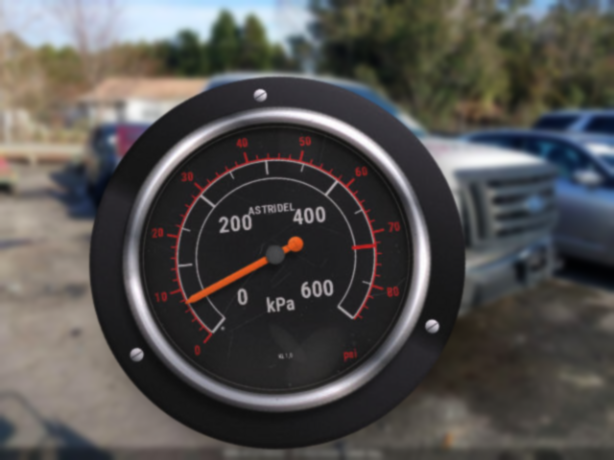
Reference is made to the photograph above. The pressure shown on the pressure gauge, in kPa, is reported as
50 kPa
